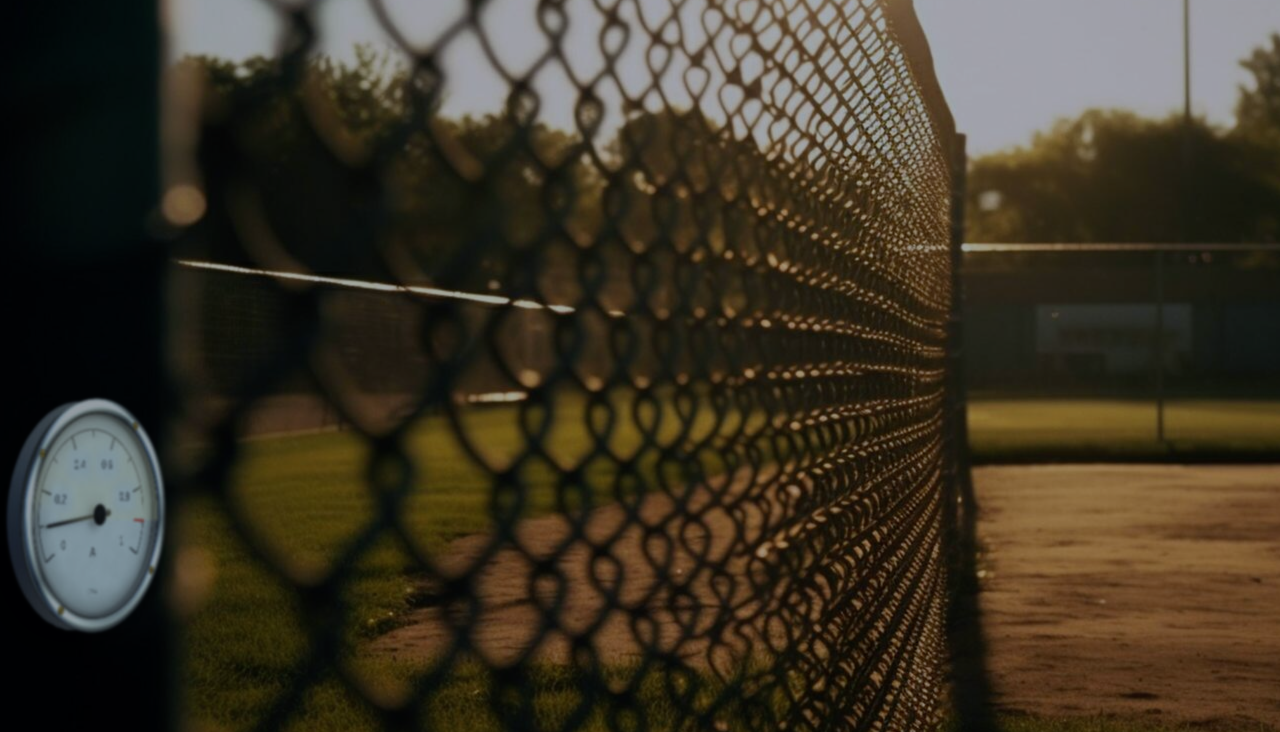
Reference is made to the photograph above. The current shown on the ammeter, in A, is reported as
0.1 A
